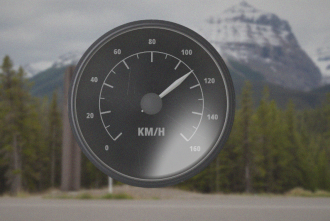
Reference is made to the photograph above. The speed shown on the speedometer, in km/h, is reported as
110 km/h
